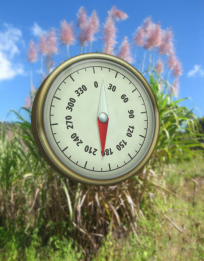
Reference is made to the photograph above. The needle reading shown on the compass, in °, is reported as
190 °
